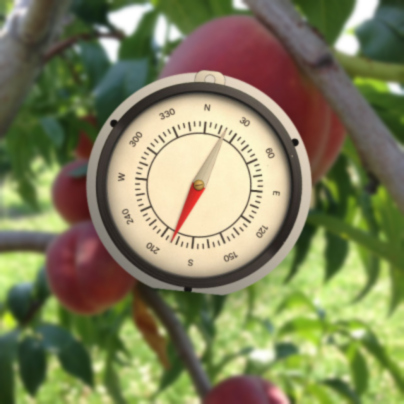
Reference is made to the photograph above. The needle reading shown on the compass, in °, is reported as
200 °
